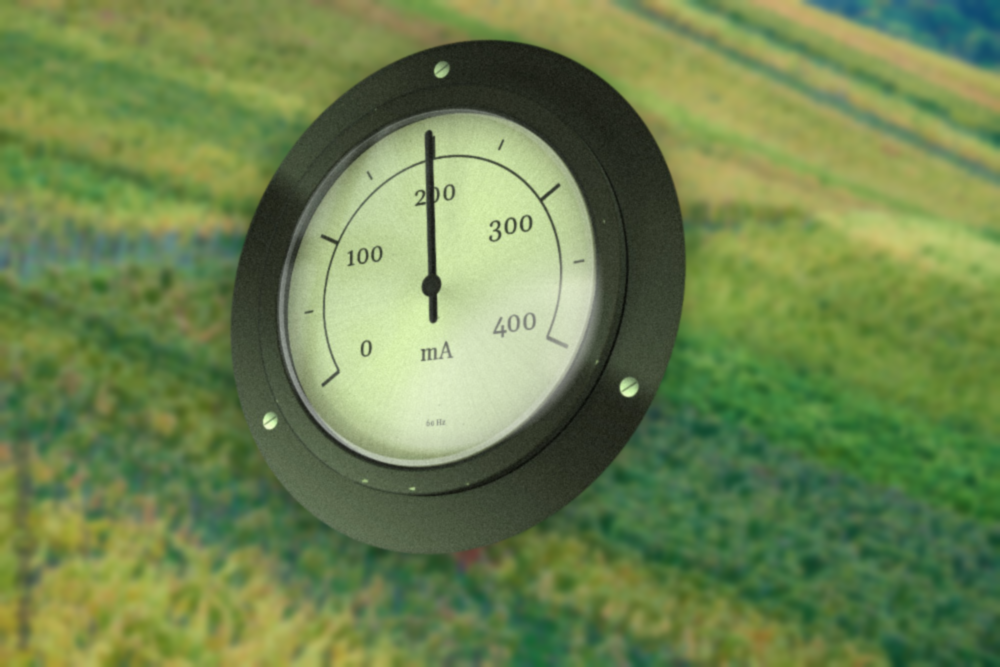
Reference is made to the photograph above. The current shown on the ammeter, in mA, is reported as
200 mA
